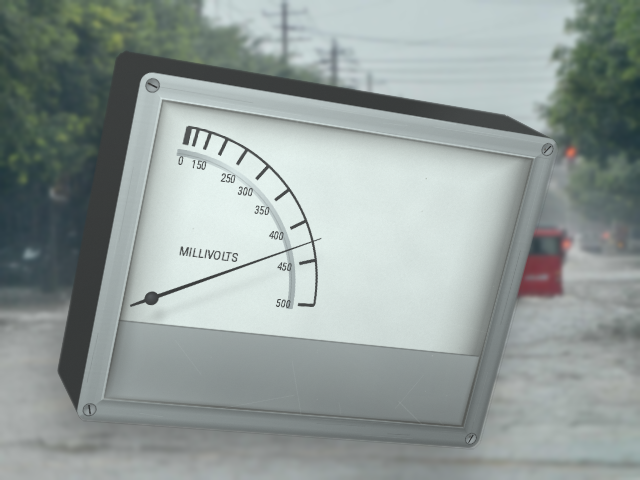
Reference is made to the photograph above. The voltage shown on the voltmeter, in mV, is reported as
425 mV
